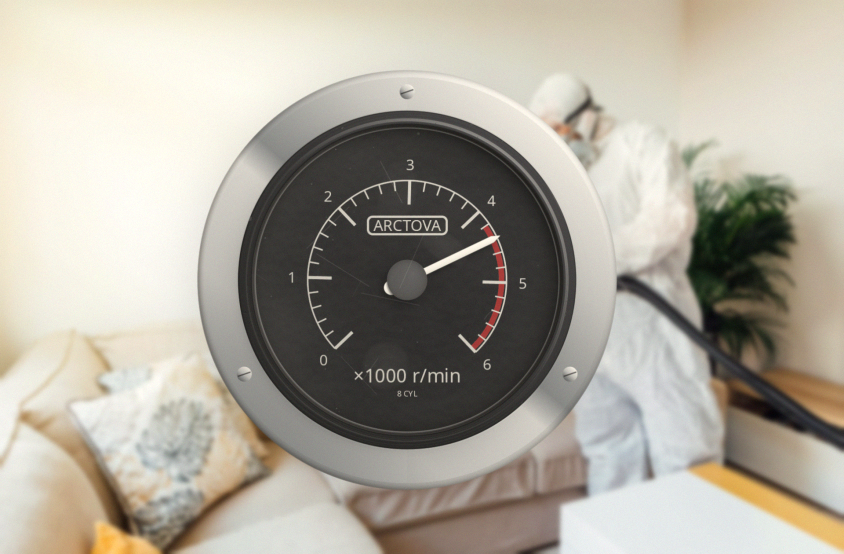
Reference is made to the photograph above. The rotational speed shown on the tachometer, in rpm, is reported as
4400 rpm
